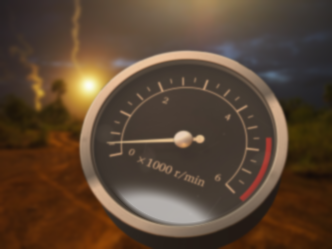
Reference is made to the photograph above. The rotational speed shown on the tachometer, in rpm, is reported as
250 rpm
